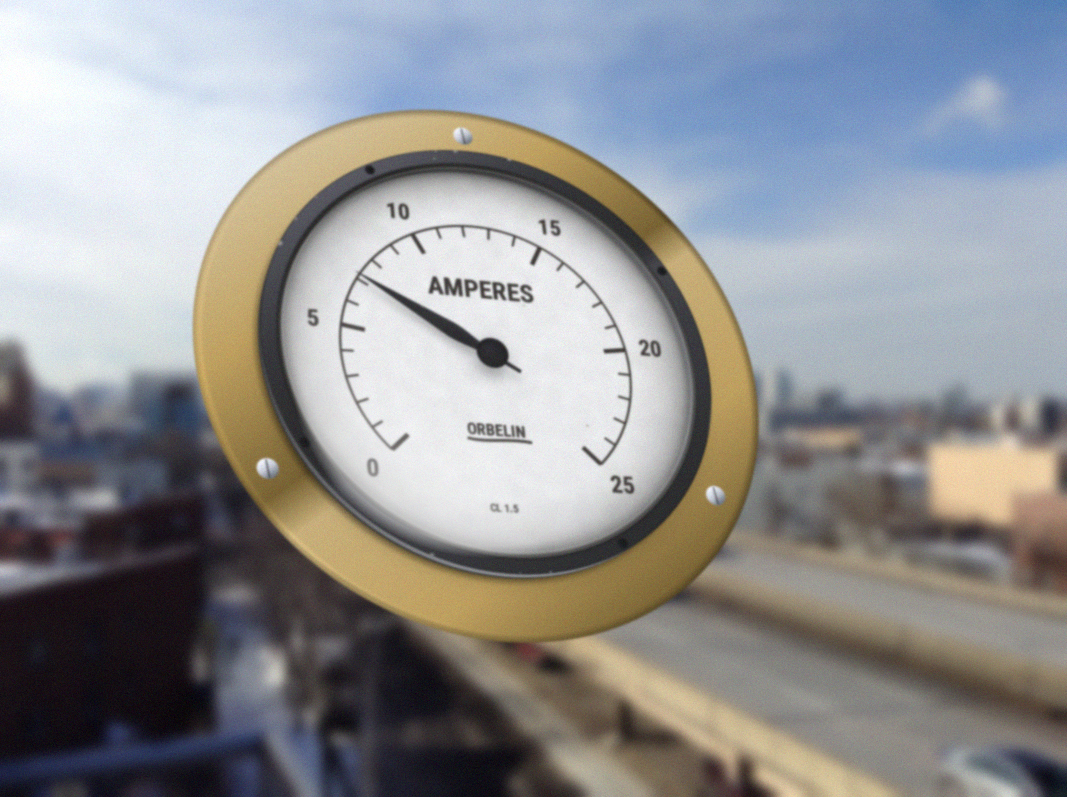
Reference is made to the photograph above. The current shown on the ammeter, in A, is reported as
7 A
